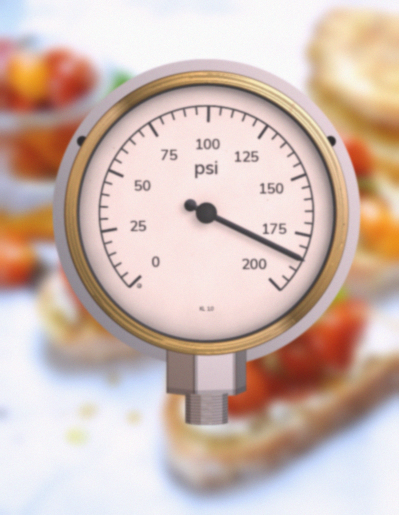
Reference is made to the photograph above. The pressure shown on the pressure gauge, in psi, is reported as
185 psi
